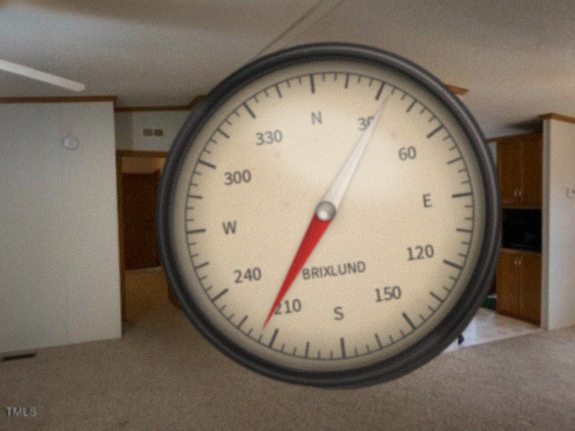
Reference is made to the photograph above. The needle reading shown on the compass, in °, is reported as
215 °
